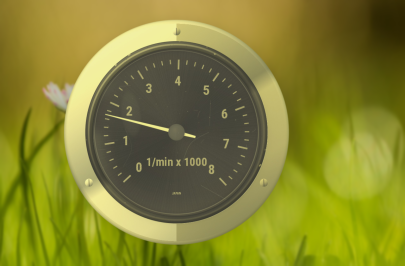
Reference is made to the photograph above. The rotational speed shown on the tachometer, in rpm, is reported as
1700 rpm
